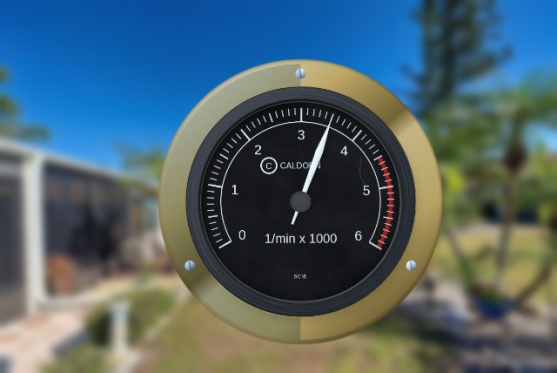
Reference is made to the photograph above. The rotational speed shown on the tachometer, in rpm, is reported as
3500 rpm
